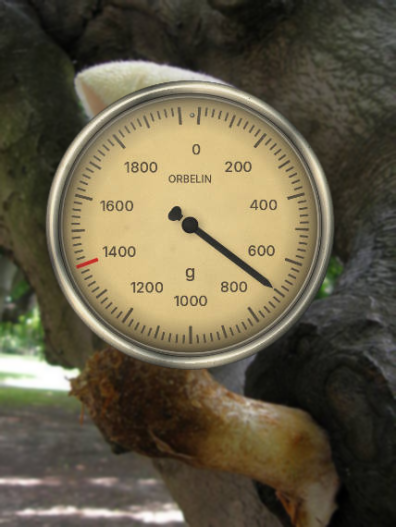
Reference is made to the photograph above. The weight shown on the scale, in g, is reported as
700 g
